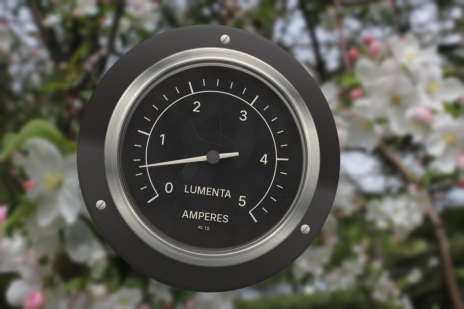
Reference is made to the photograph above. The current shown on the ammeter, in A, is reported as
0.5 A
